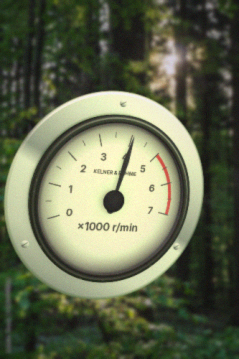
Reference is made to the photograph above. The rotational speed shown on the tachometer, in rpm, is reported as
4000 rpm
